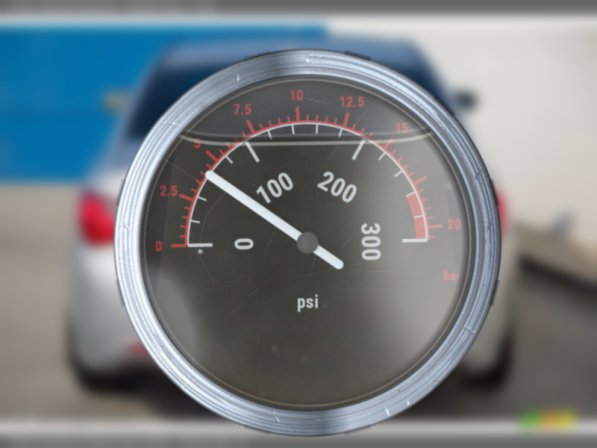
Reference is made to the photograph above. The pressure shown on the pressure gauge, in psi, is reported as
60 psi
